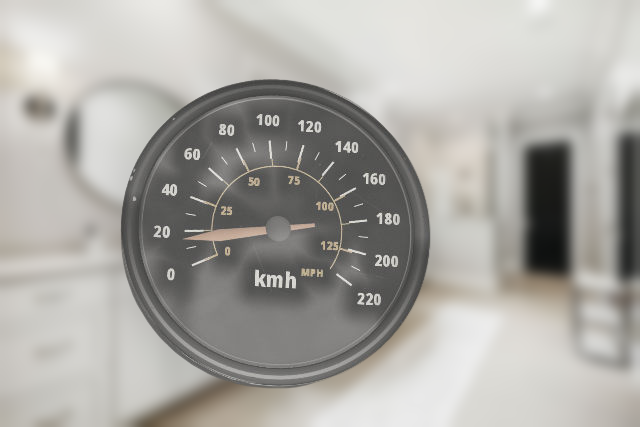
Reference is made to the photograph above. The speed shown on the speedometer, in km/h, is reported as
15 km/h
